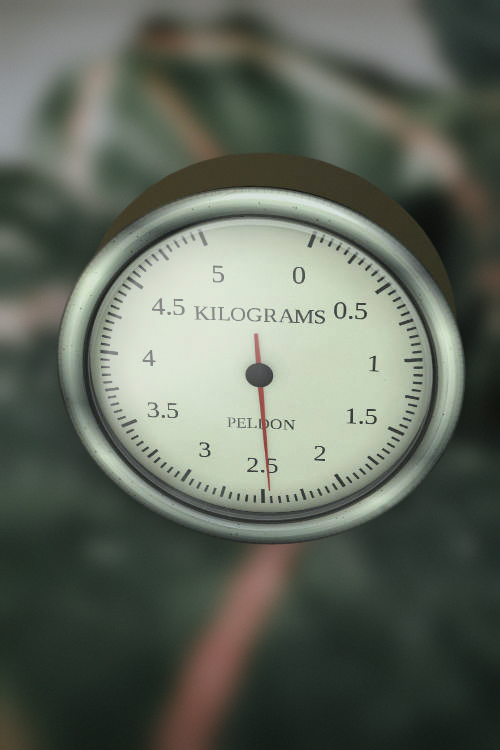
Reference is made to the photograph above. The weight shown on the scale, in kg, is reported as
2.45 kg
